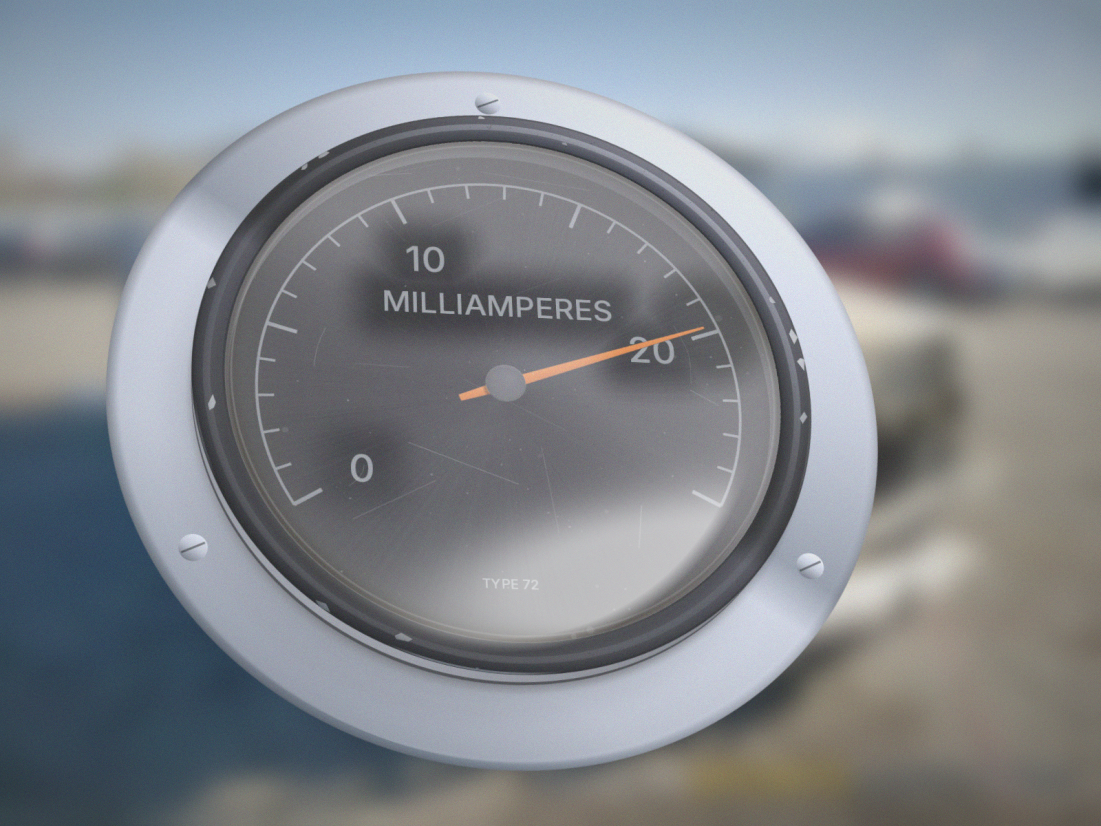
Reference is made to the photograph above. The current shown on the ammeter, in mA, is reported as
20 mA
